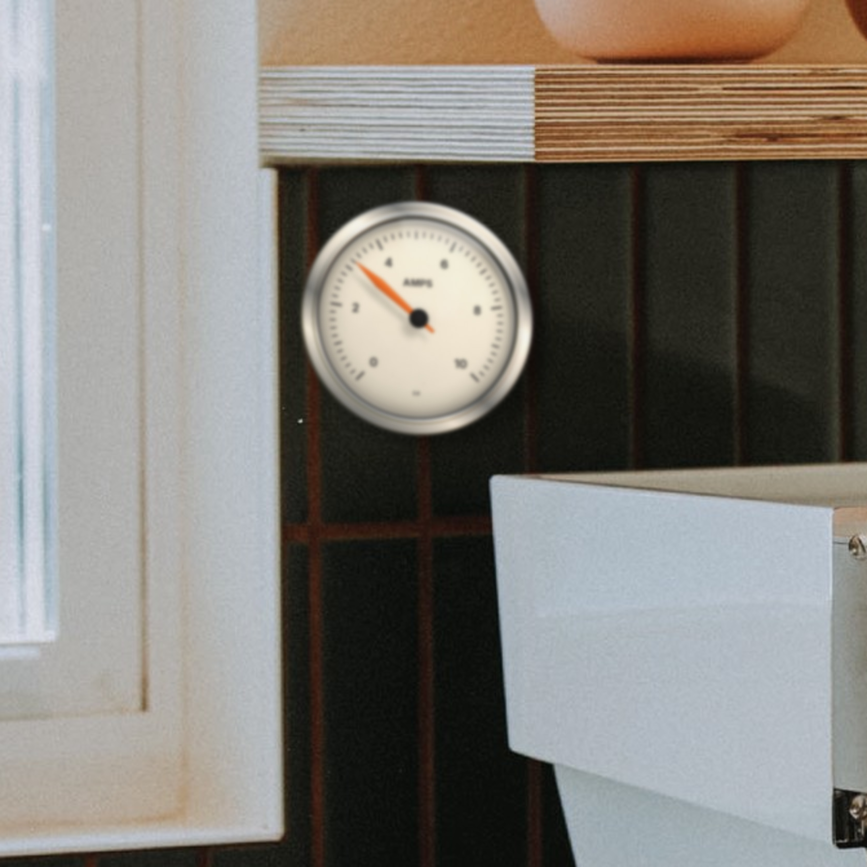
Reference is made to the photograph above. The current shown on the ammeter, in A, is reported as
3.2 A
